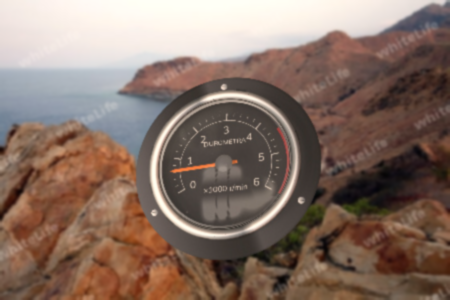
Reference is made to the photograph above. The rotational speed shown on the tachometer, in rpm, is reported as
600 rpm
